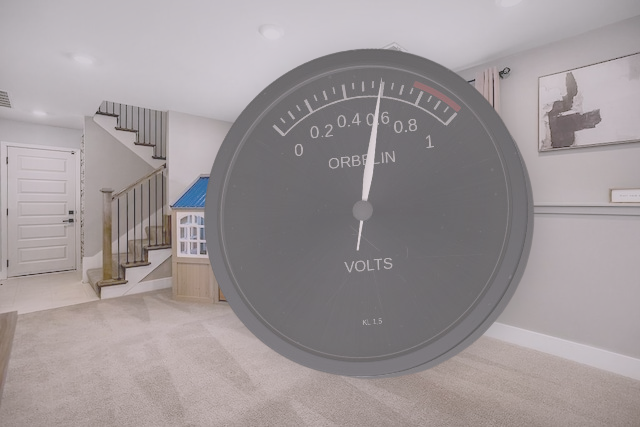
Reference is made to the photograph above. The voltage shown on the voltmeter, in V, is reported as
0.6 V
